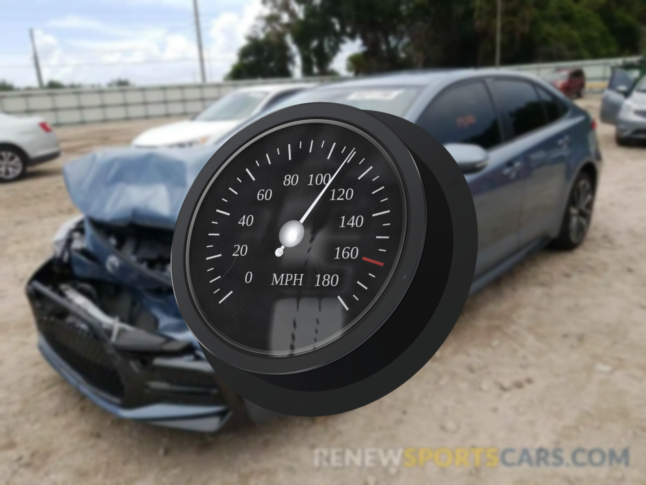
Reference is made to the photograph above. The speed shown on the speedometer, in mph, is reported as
110 mph
